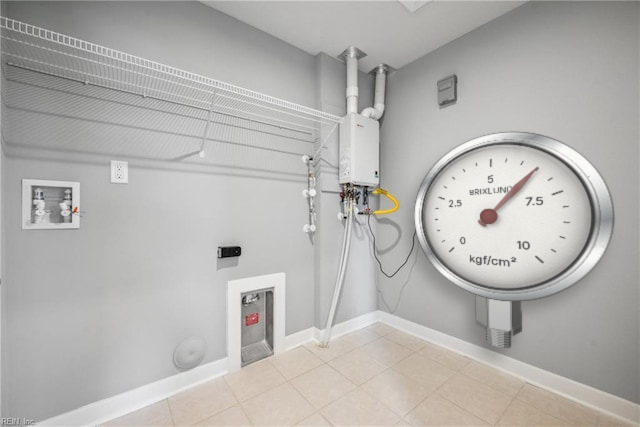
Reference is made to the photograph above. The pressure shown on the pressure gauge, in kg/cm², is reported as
6.5 kg/cm²
